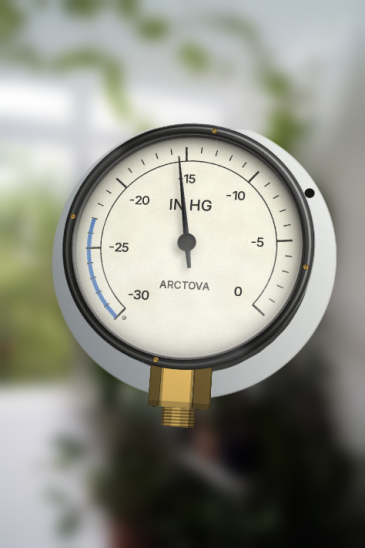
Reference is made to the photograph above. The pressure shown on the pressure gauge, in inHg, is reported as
-15.5 inHg
